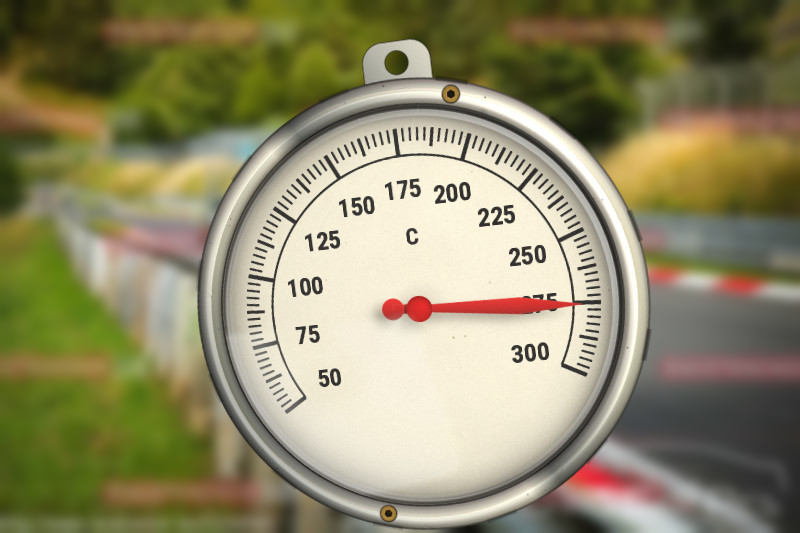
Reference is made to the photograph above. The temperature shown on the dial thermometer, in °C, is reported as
275 °C
